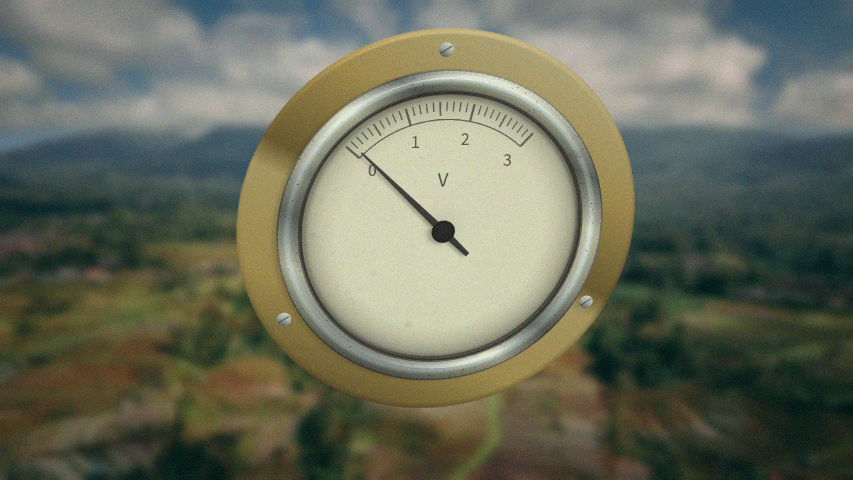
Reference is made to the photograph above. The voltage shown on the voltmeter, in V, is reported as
0.1 V
